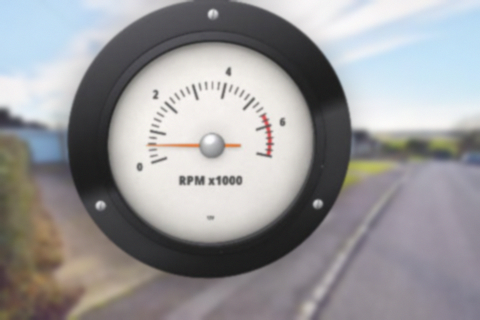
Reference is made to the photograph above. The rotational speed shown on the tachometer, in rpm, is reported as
600 rpm
